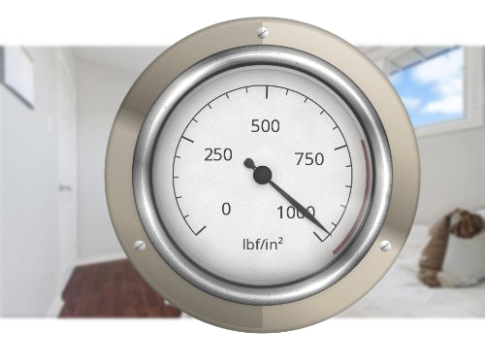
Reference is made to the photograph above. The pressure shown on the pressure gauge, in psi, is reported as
975 psi
